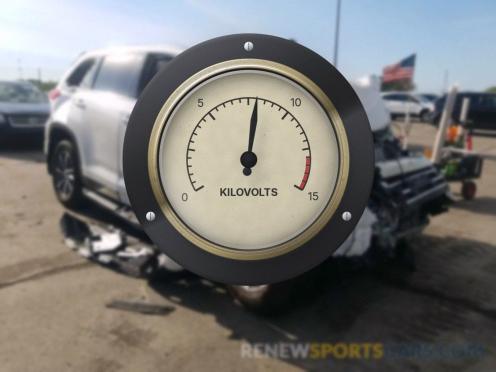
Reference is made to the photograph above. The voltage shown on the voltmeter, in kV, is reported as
8 kV
